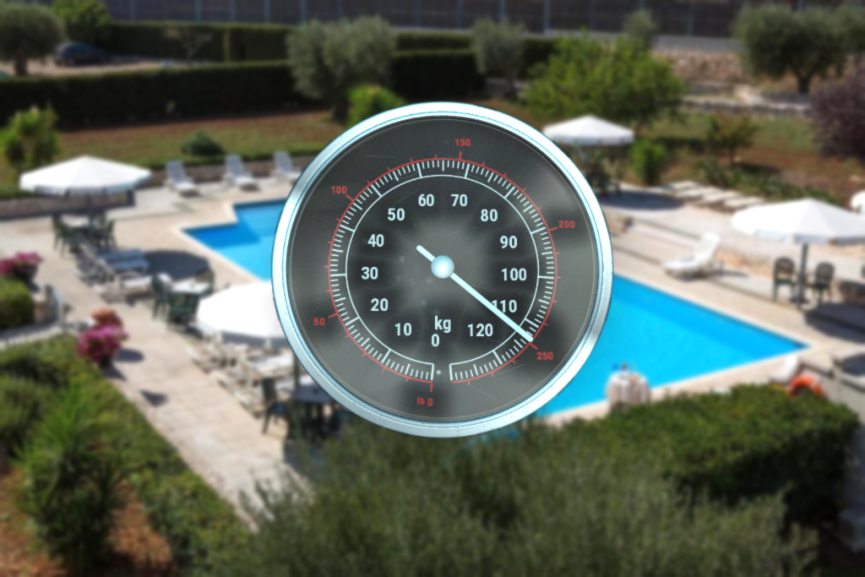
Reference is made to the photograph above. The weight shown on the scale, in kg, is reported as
113 kg
